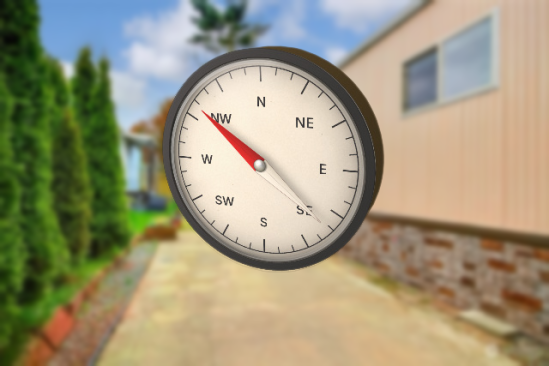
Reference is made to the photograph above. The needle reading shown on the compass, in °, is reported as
310 °
